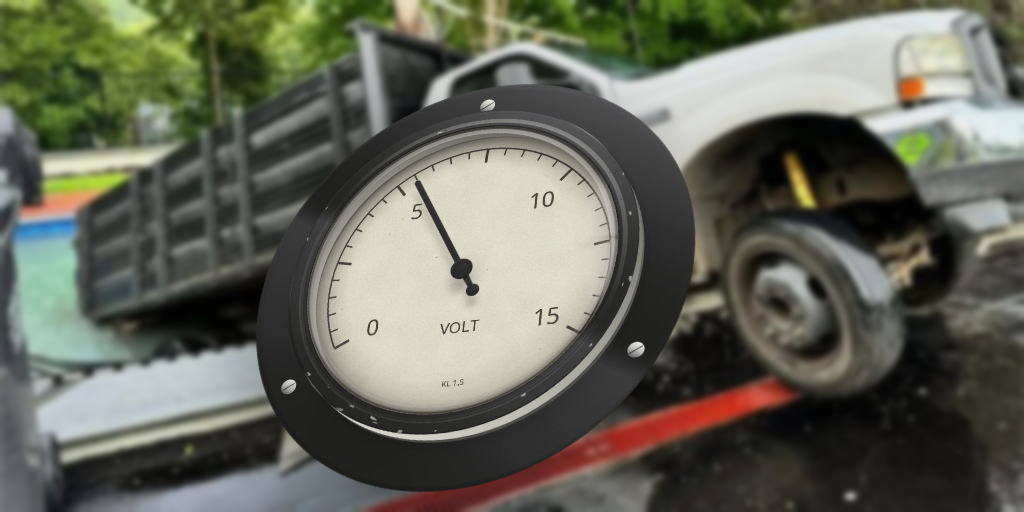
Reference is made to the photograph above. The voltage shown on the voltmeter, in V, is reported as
5.5 V
